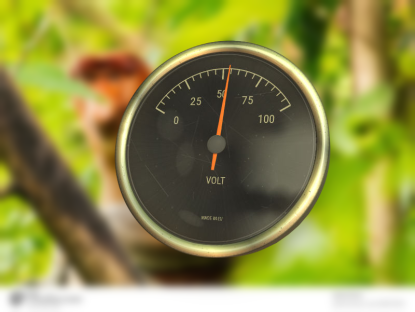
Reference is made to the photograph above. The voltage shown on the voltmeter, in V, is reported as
55 V
